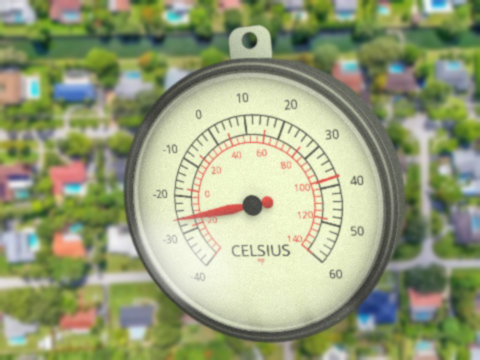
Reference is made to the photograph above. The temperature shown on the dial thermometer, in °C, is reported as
-26 °C
